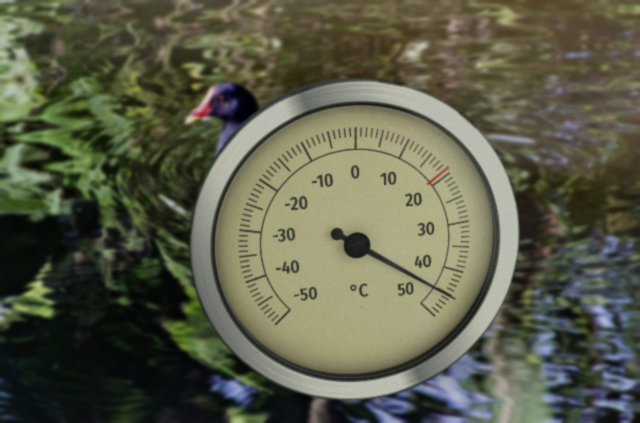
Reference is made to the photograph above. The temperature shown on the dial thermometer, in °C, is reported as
45 °C
